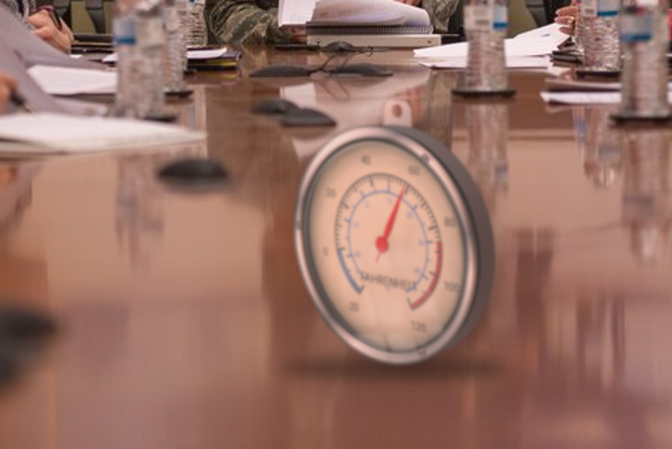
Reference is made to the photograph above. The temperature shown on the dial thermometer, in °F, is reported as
60 °F
